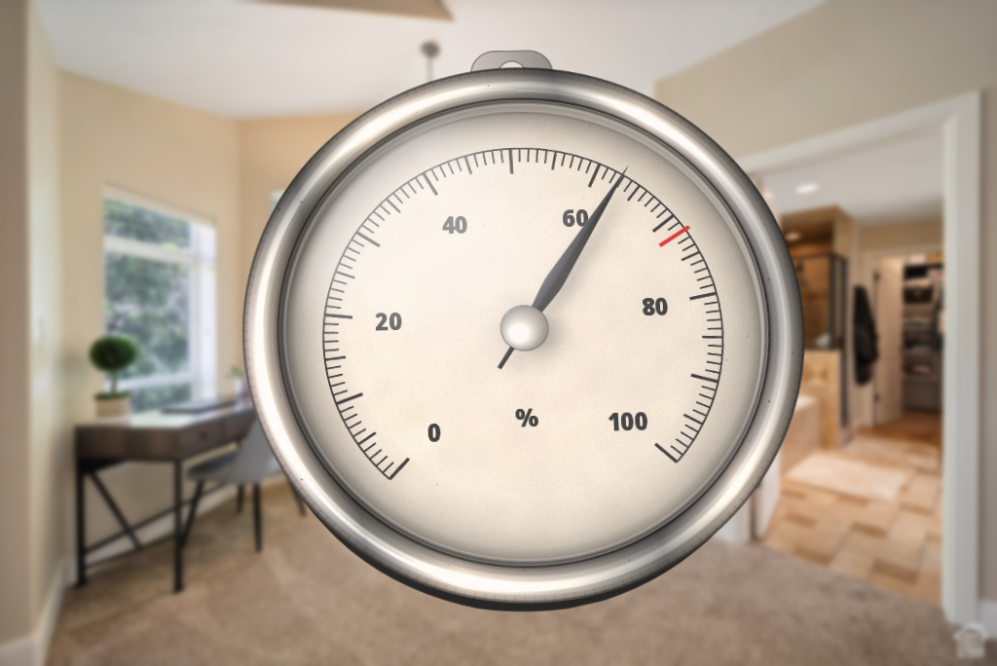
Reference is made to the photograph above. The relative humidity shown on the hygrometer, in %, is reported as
63 %
